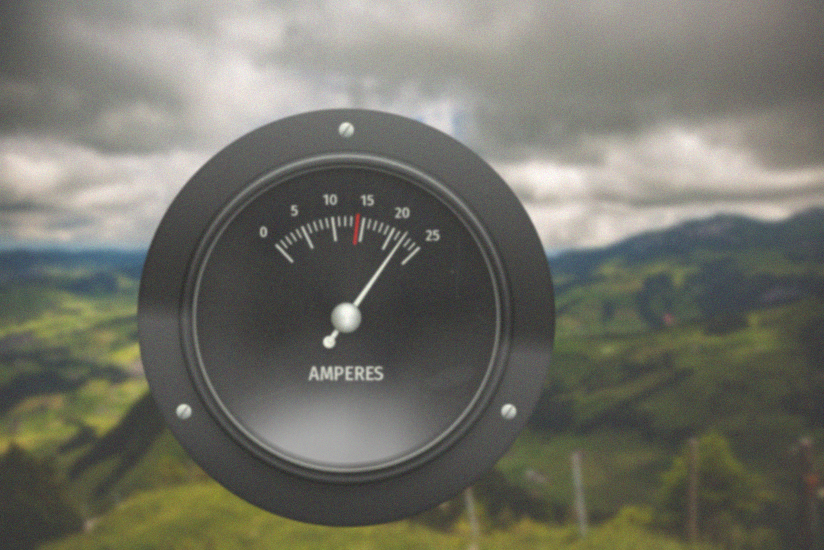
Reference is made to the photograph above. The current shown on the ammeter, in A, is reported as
22 A
